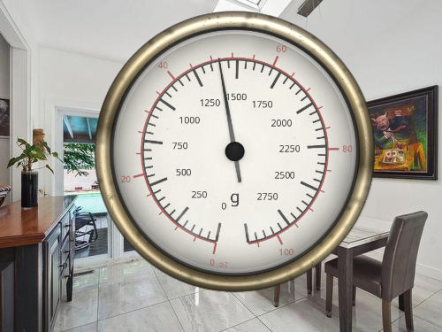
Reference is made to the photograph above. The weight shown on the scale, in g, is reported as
1400 g
